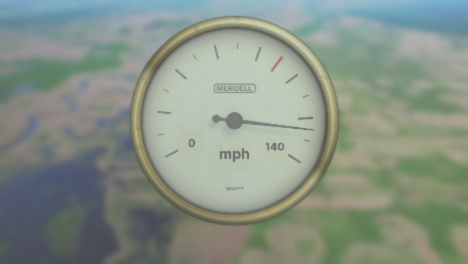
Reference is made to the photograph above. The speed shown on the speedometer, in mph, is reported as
125 mph
